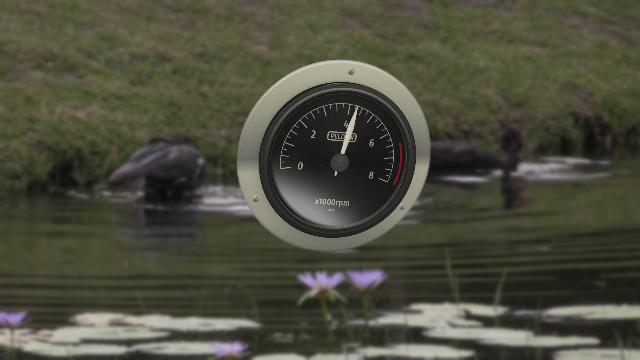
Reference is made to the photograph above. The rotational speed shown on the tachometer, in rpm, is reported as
4250 rpm
